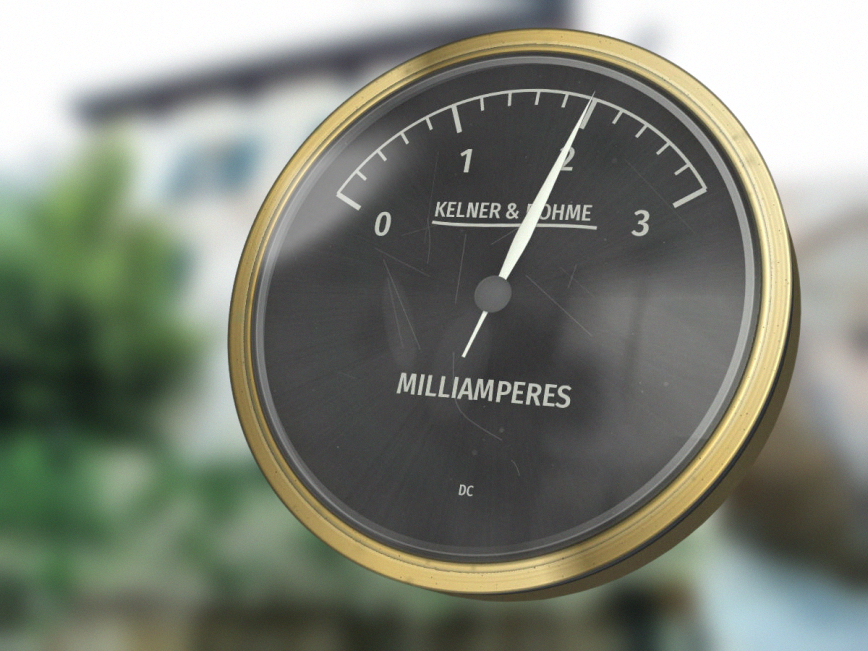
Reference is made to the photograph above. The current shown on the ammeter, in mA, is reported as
2 mA
